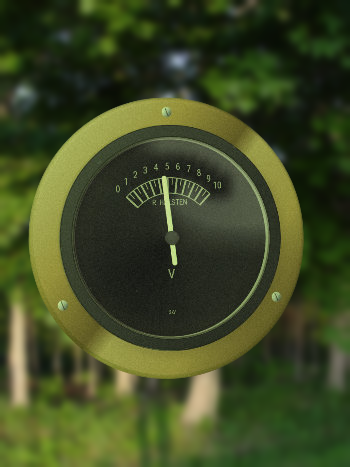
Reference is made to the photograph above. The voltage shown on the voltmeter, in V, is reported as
4.5 V
